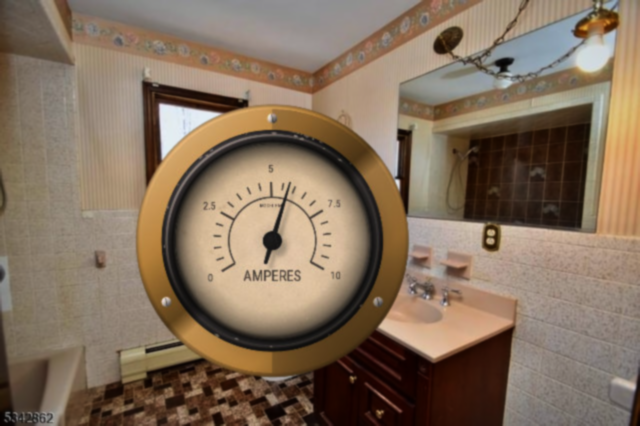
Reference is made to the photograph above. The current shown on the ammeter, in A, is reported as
5.75 A
